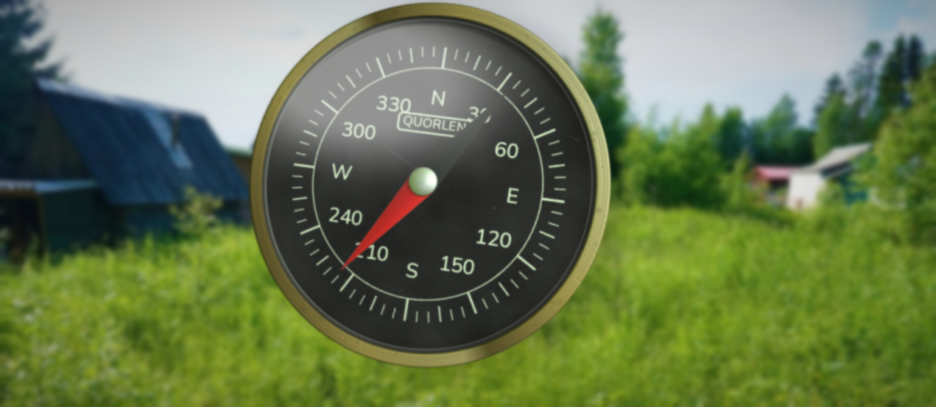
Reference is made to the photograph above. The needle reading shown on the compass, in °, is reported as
215 °
